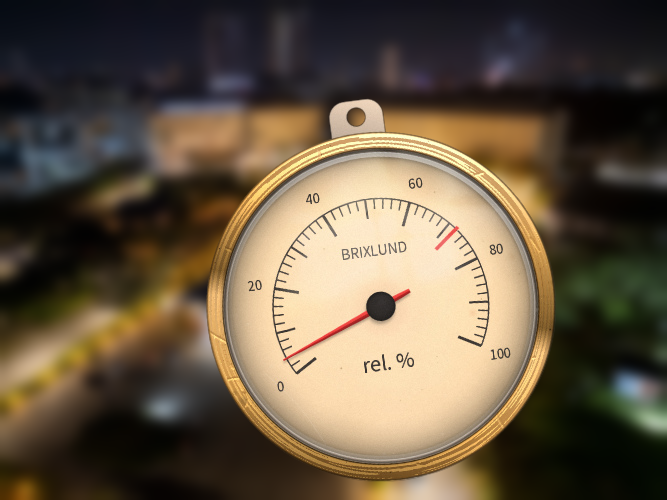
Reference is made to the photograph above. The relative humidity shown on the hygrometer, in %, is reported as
4 %
